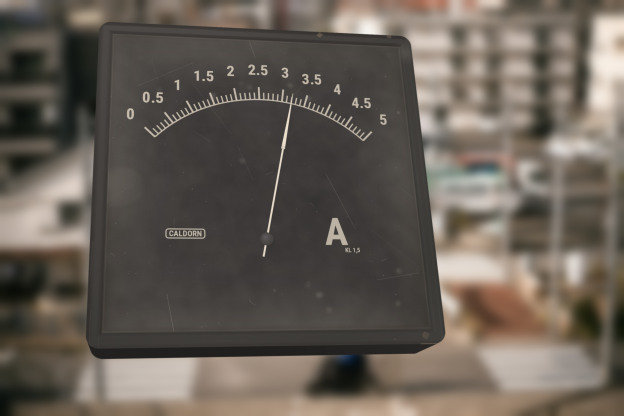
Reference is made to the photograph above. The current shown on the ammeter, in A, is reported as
3.2 A
